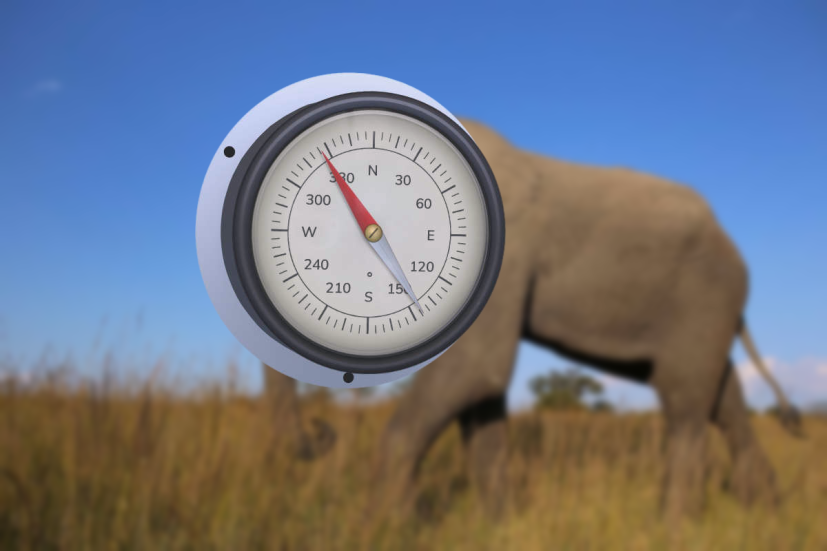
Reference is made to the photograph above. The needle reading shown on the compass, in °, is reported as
325 °
